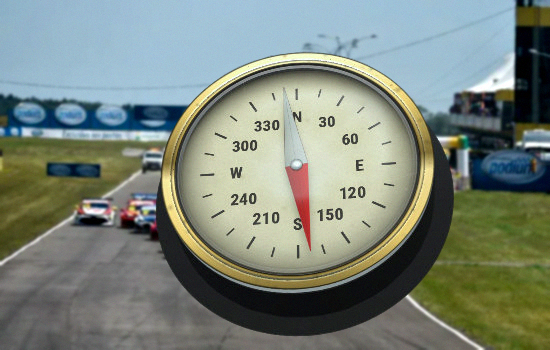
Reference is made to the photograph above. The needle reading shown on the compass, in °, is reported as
172.5 °
